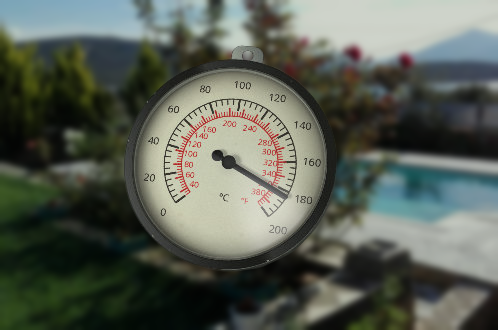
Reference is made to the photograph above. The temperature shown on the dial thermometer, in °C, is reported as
184 °C
